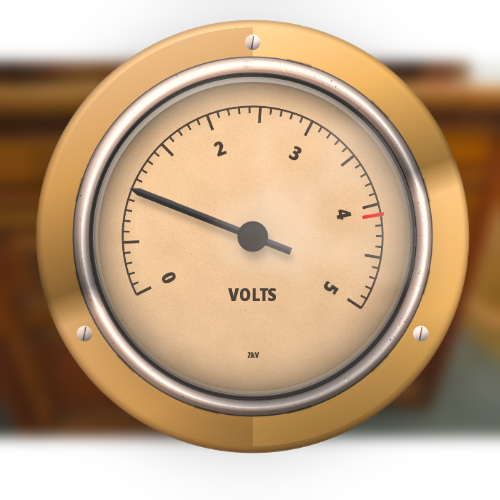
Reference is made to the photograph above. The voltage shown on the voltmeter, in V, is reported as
1 V
